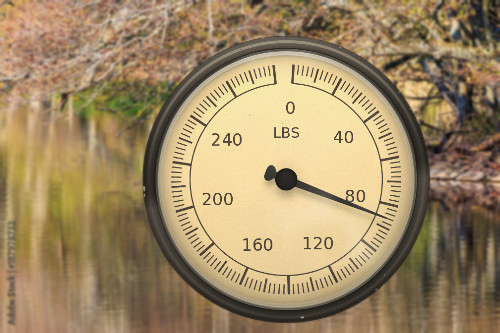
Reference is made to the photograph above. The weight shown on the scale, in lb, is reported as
86 lb
